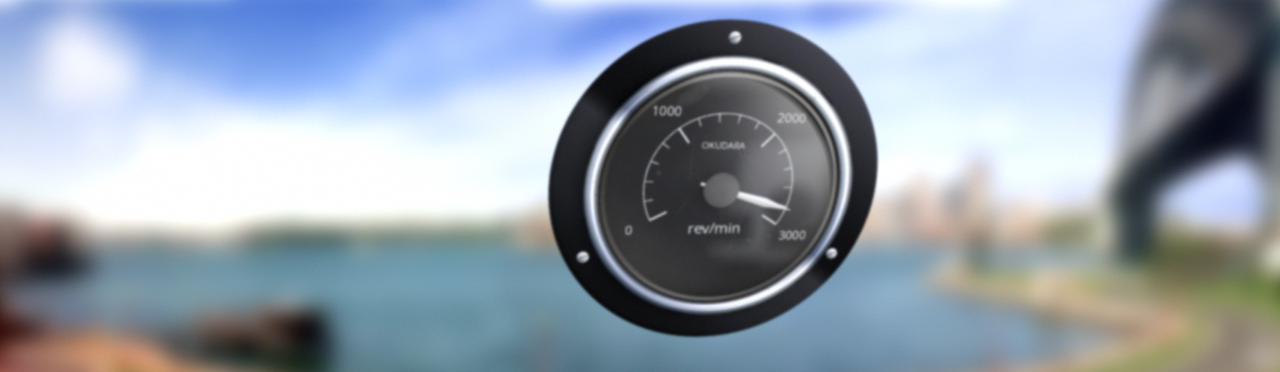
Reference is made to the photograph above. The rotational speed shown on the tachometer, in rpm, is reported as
2800 rpm
